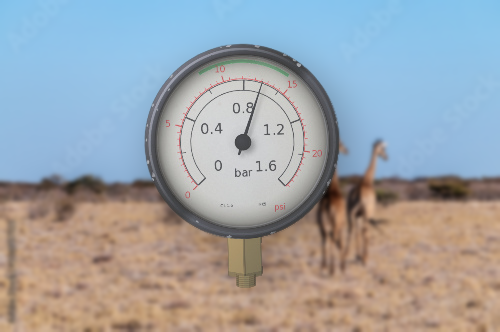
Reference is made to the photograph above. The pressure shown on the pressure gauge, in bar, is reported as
0.9 bar
